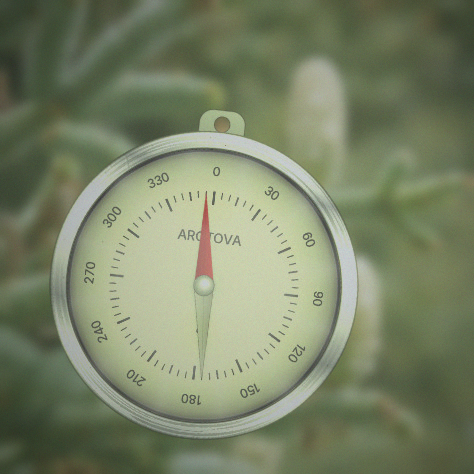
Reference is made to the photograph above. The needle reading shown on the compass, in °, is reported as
355 °
